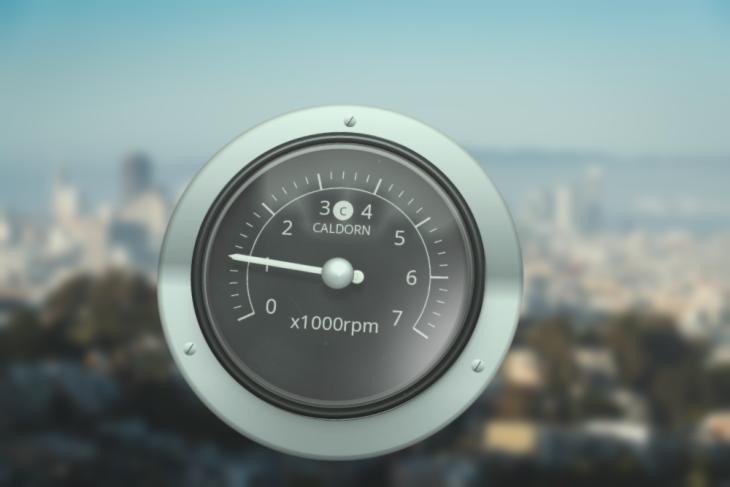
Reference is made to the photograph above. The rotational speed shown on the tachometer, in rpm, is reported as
1000 rpm
